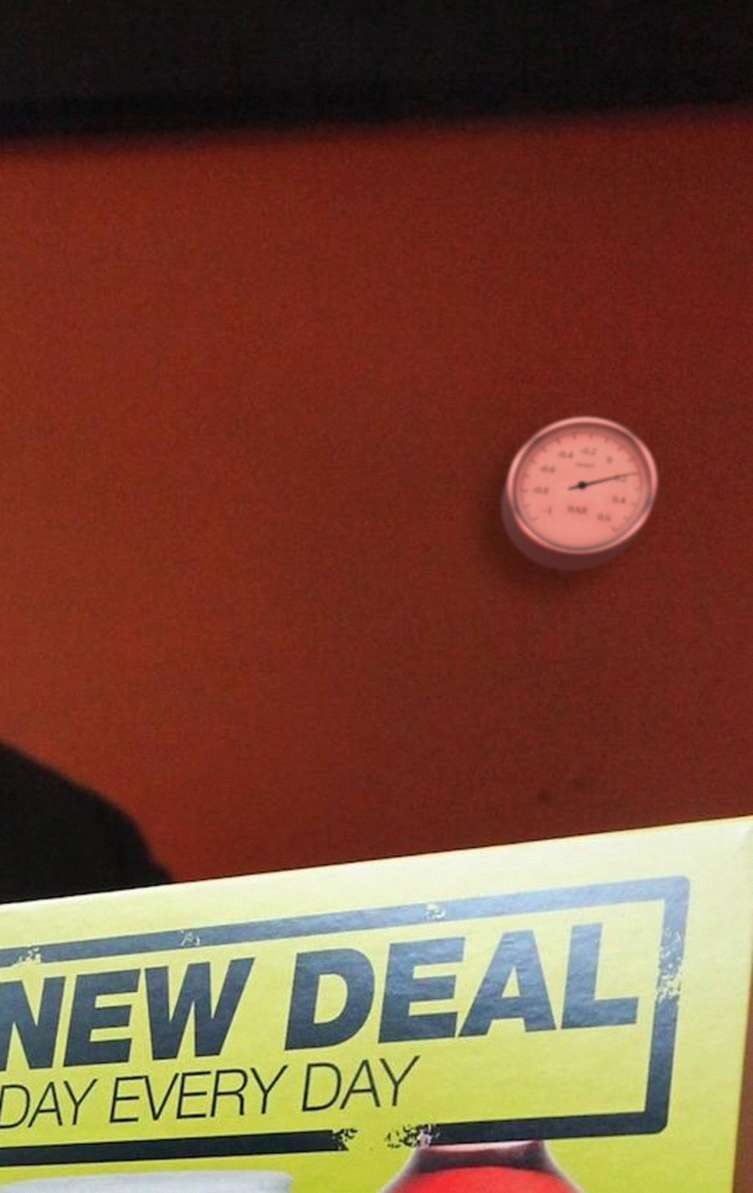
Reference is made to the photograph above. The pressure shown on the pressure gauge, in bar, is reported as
0.2 bar
